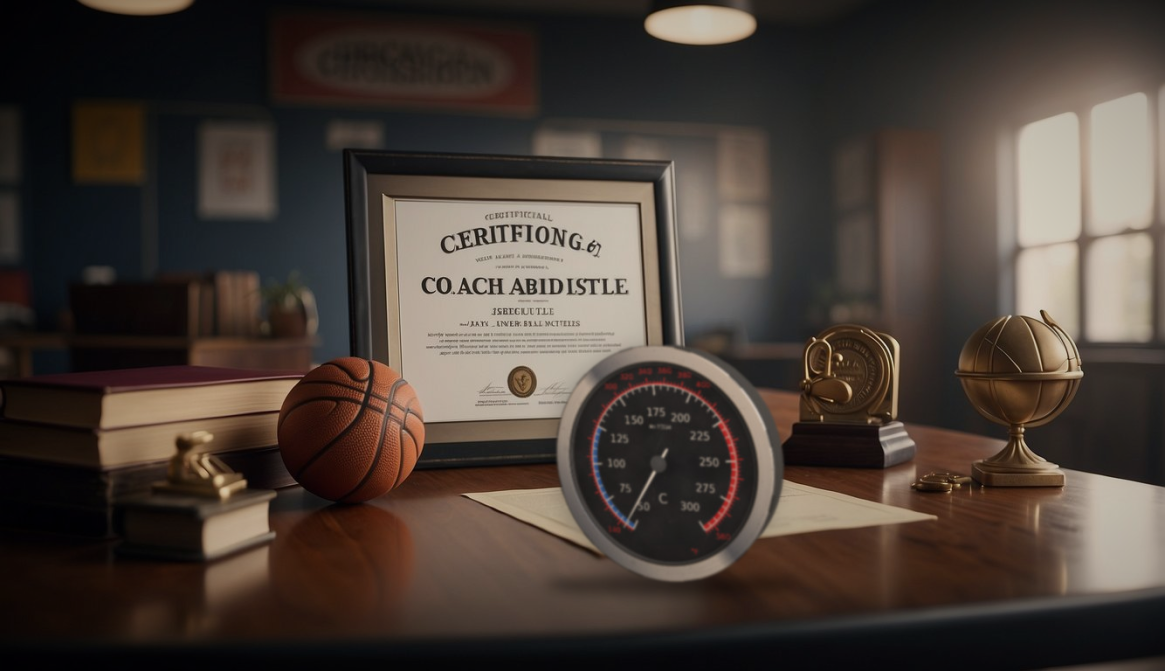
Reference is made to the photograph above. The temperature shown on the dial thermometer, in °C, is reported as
55 °C
